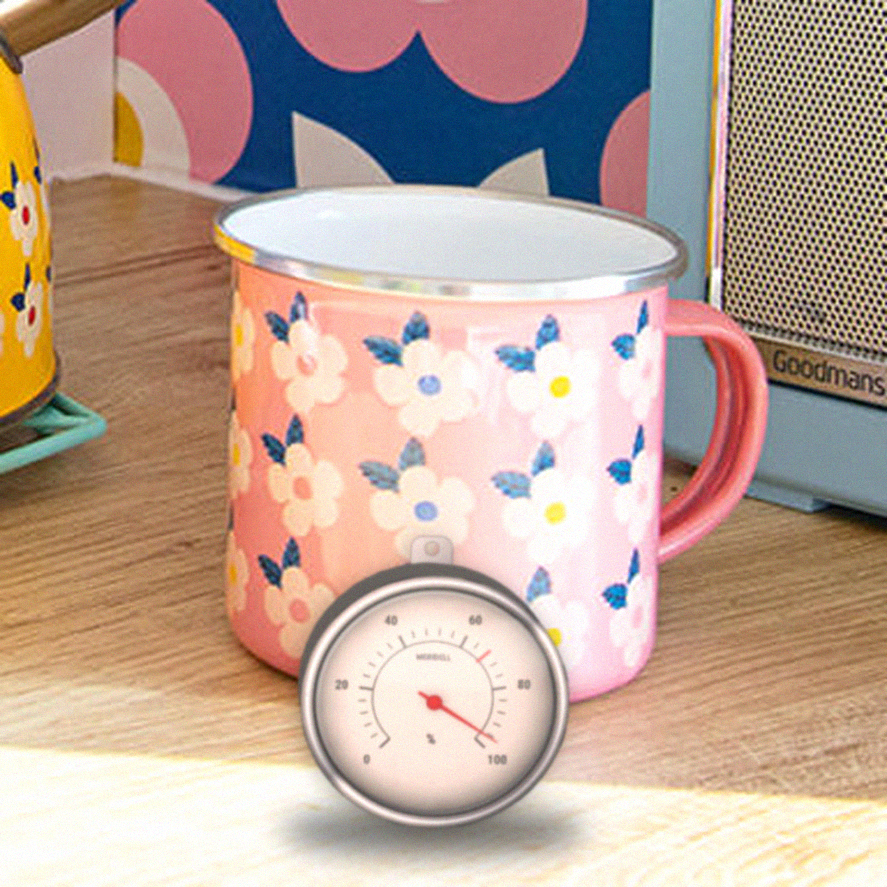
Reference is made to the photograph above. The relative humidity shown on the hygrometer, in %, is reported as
96 %
